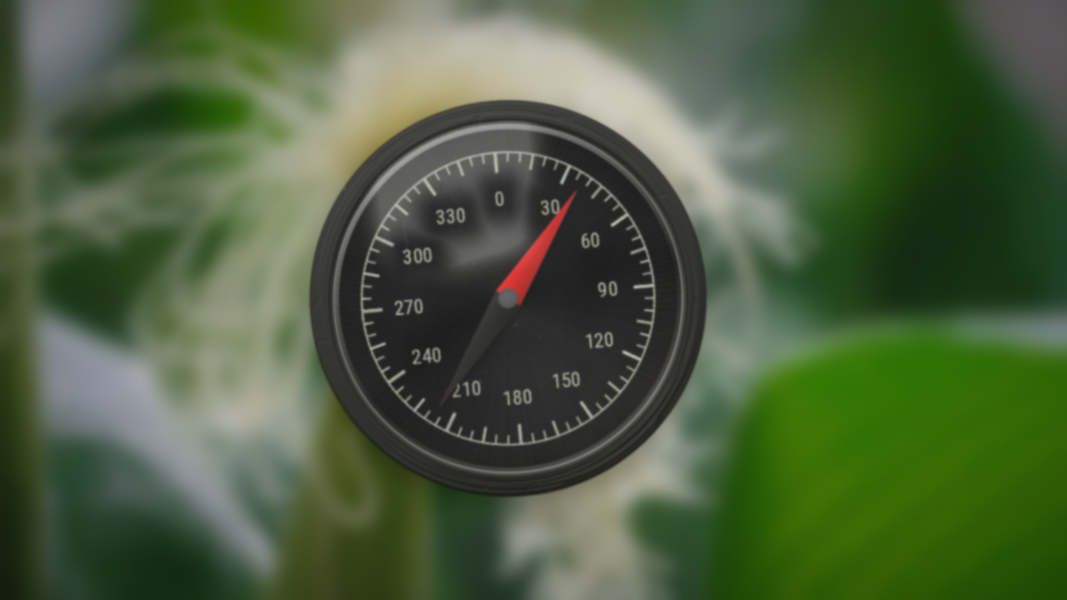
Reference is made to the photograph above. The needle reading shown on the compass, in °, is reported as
37.5 °
